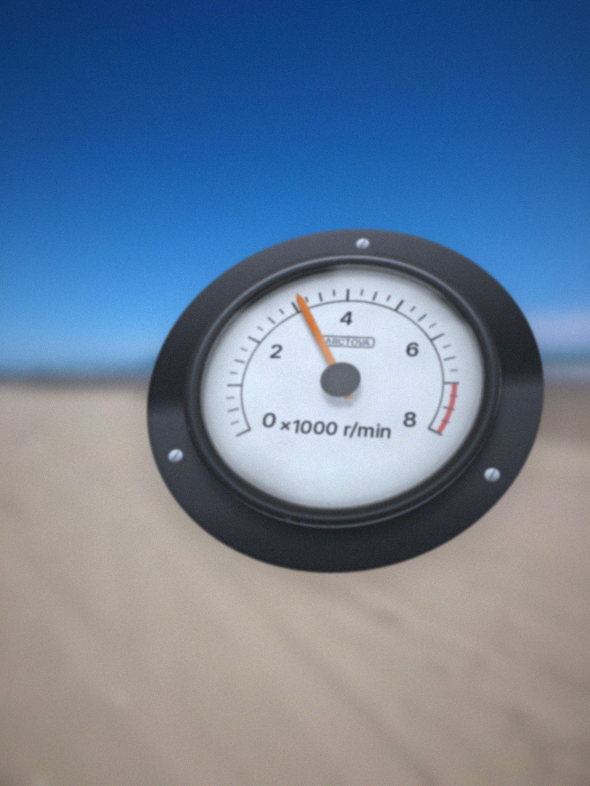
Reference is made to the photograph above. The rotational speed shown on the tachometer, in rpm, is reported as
3125 rpm
